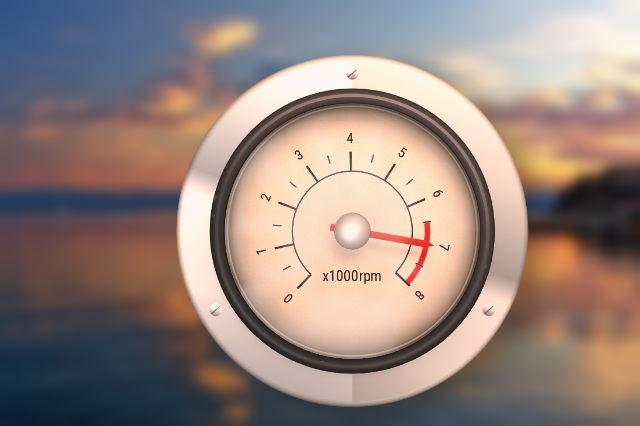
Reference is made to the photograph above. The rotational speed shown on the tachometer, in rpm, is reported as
7000 rpm
